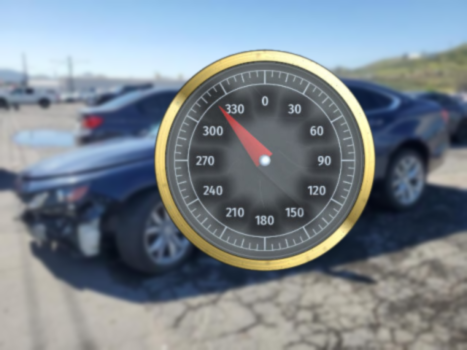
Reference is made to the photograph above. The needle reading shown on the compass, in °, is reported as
320 °
